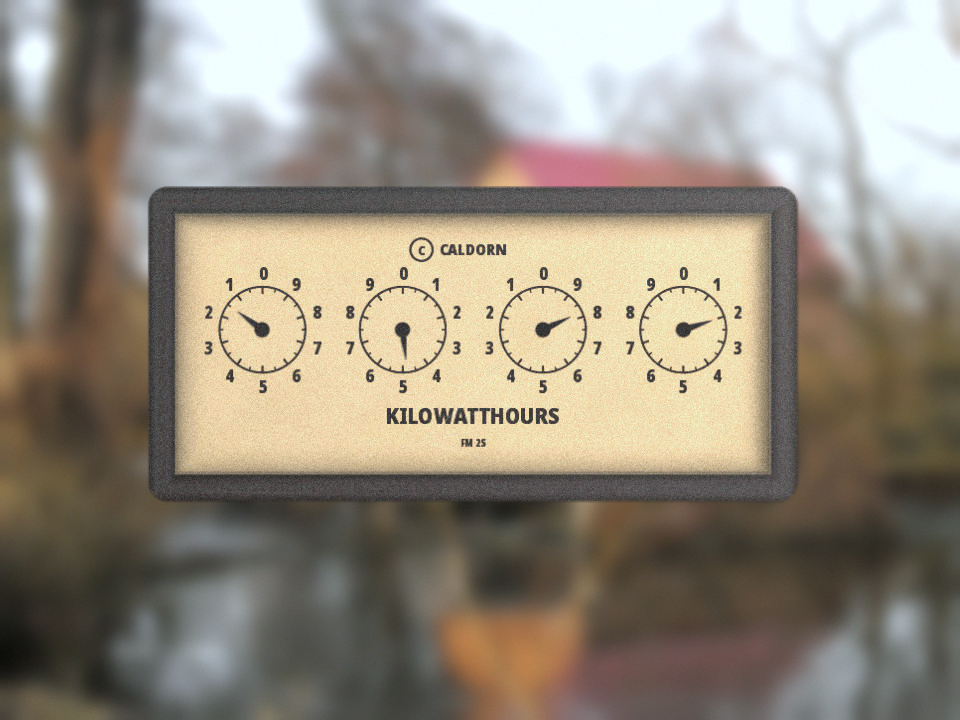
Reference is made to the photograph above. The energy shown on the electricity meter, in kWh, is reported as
1482 kWh
